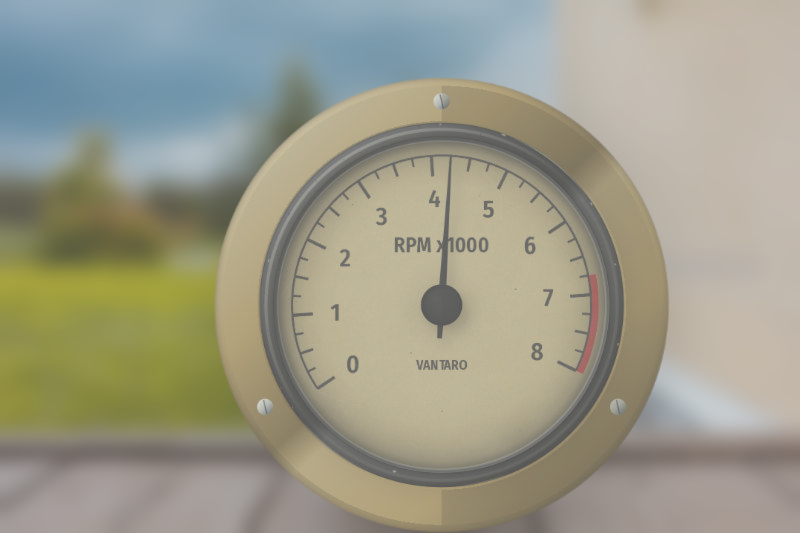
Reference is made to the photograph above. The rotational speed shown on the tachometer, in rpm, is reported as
4250 rpm
